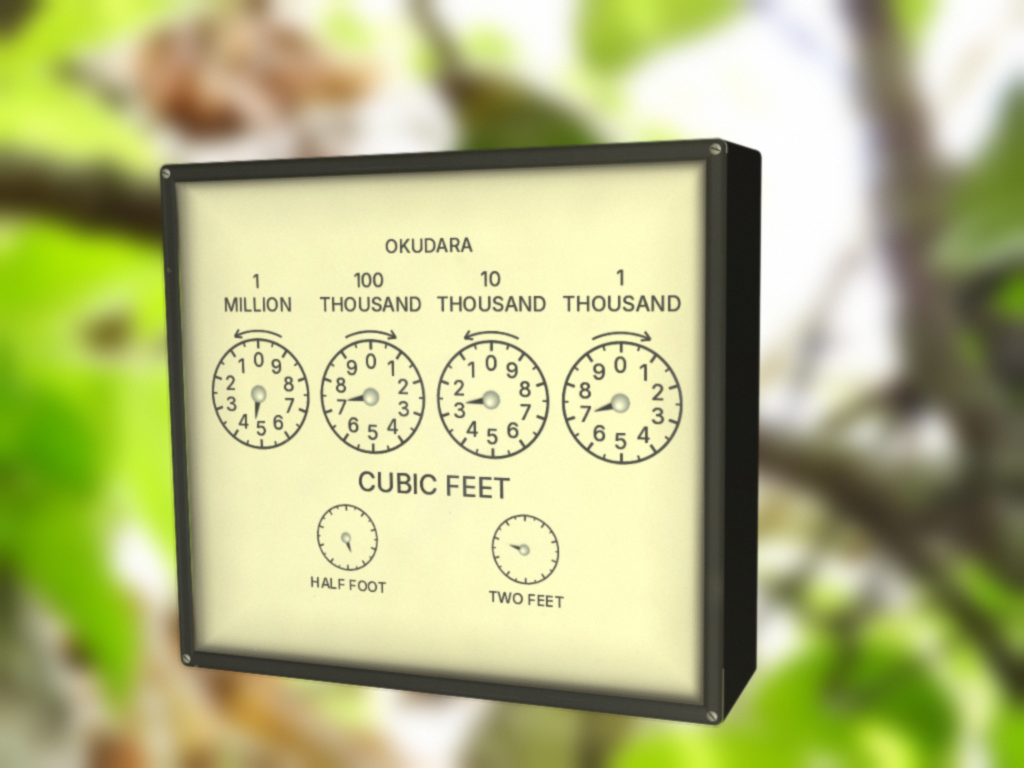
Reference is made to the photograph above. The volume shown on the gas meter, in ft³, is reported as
472700 ft³
